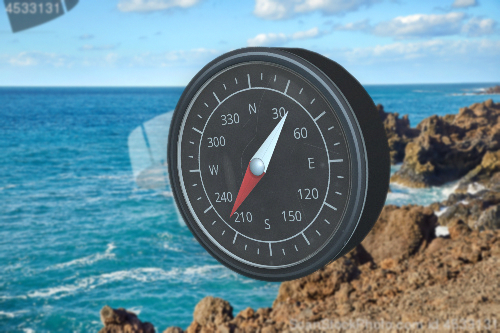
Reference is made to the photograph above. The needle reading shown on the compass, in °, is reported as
220 °
